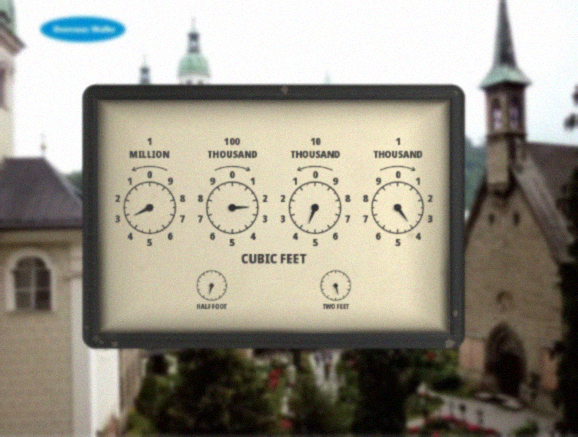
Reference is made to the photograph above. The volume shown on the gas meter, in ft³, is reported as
324400 ft³
